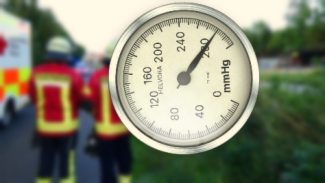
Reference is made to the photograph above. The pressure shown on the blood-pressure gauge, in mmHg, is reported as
280 mmHg
